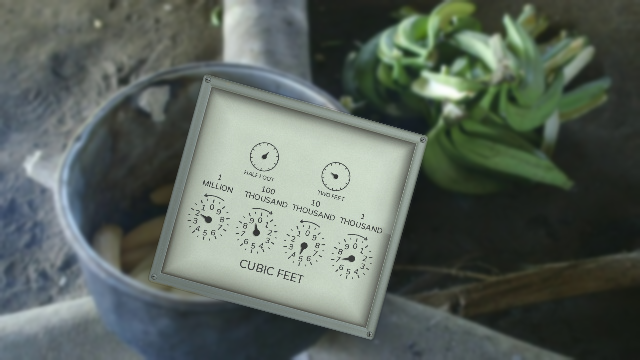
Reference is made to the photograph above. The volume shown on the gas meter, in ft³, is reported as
194700 ft³
